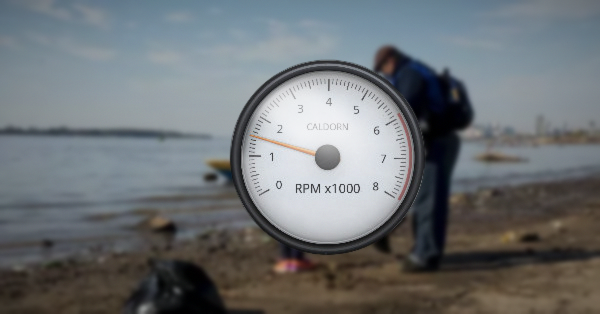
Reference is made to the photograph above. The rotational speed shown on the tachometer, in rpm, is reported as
1500 rpm
